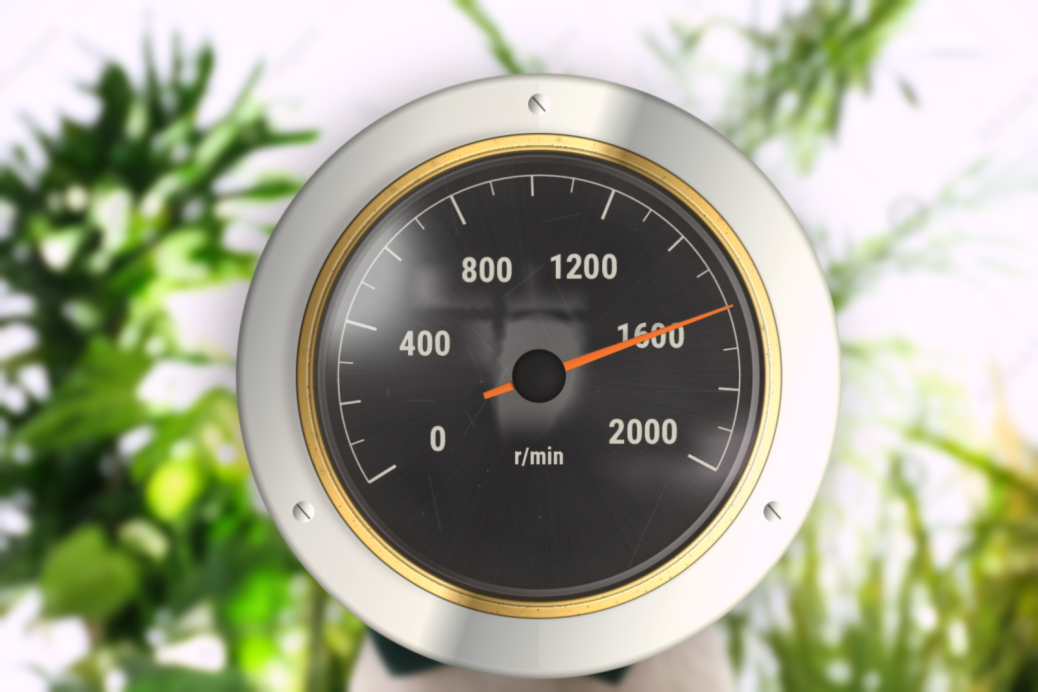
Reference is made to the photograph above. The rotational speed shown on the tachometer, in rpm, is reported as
1600 rpm
